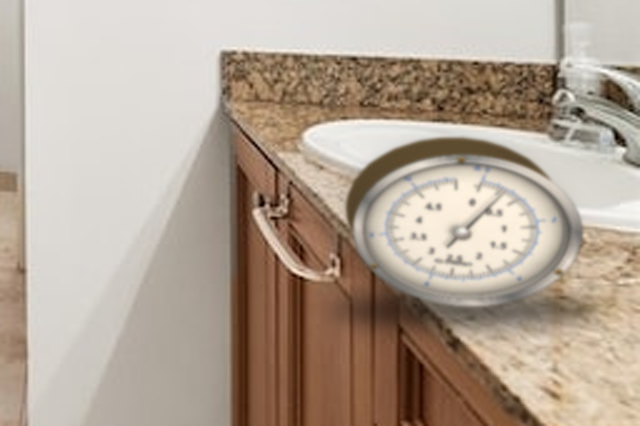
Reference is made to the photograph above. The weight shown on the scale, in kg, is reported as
0.25 kg
